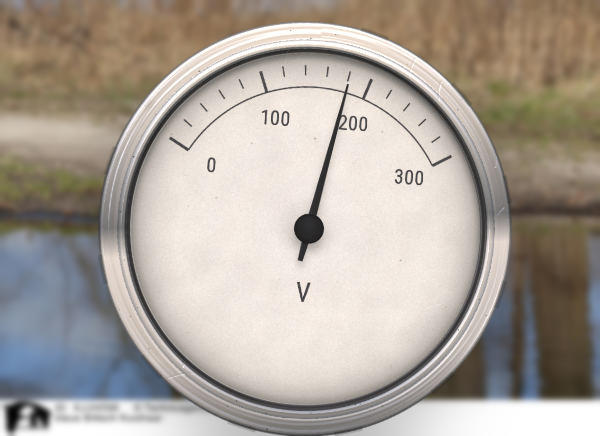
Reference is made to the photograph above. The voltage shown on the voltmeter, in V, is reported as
180 V
